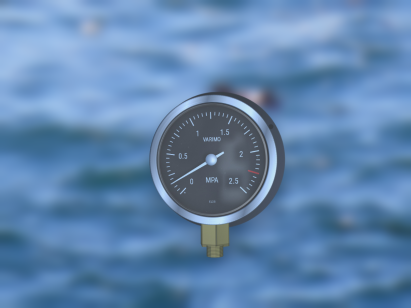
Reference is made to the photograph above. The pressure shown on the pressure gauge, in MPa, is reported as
0.15 MPa
